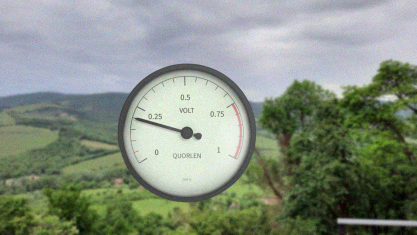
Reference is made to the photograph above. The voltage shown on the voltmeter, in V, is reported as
0.2 V
